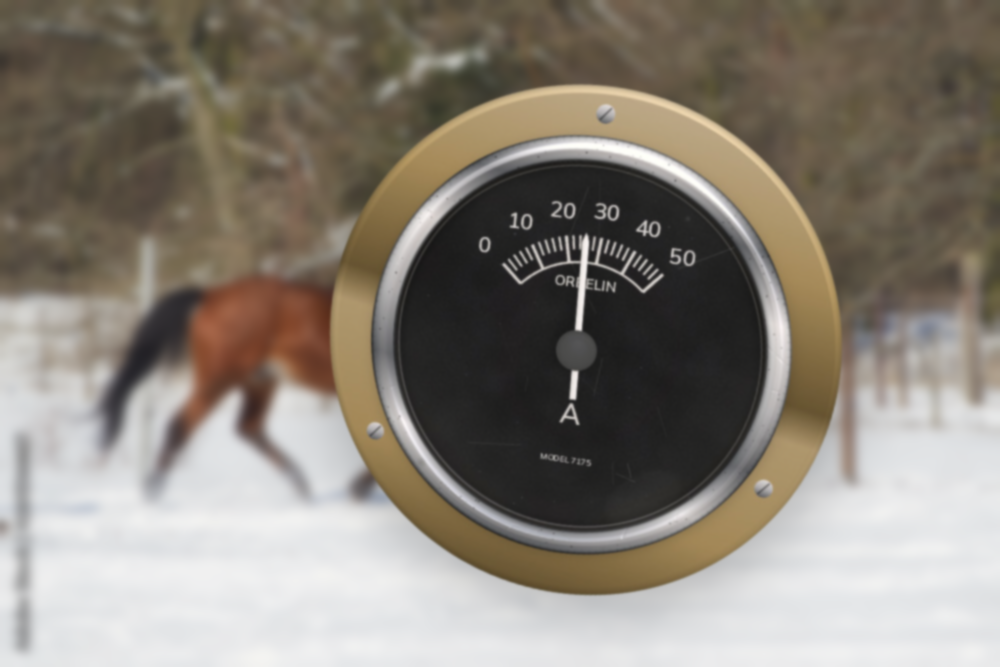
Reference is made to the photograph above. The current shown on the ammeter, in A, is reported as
26 A
